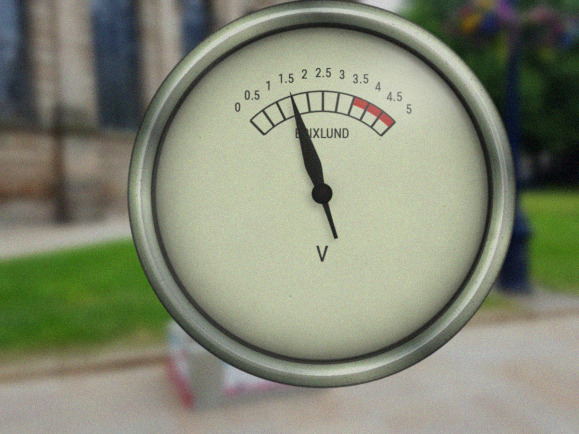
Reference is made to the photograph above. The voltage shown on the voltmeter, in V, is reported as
1.5 V
